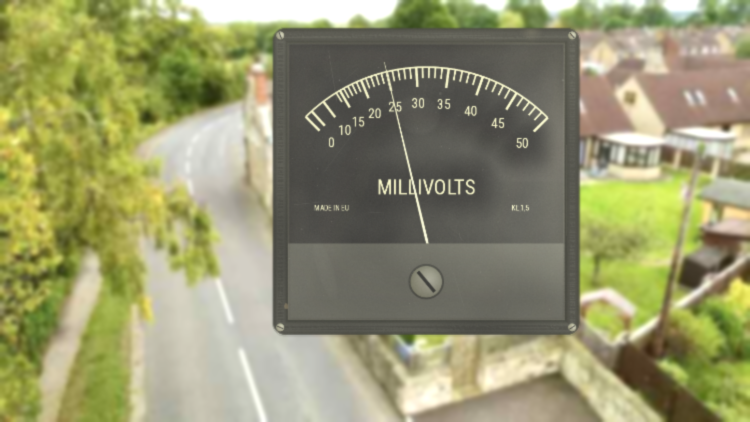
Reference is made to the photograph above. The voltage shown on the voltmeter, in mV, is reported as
25 mV
